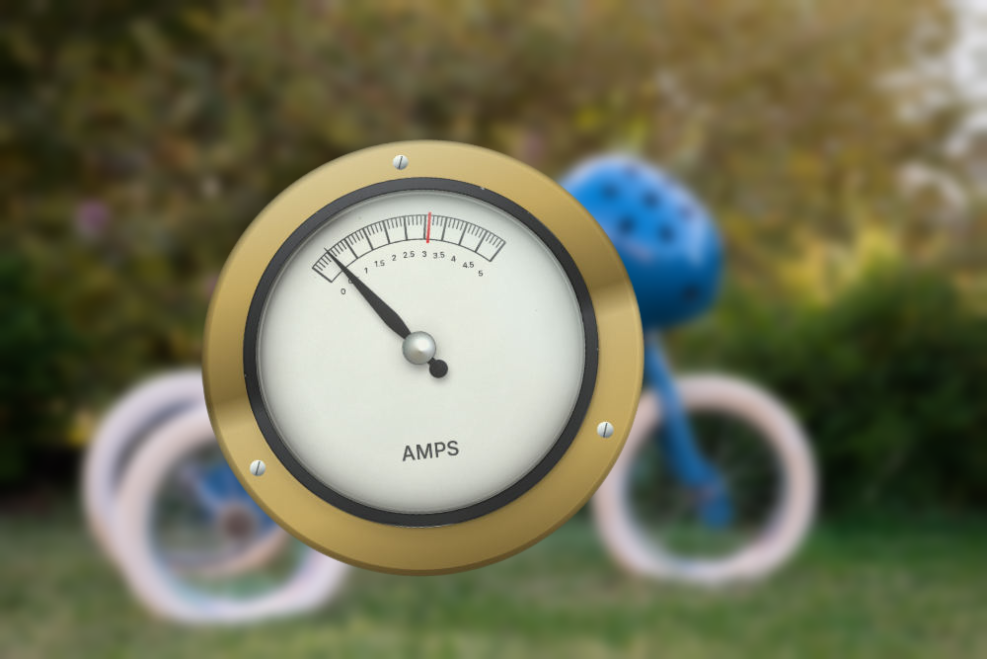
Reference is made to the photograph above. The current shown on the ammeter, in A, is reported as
0.5 A
